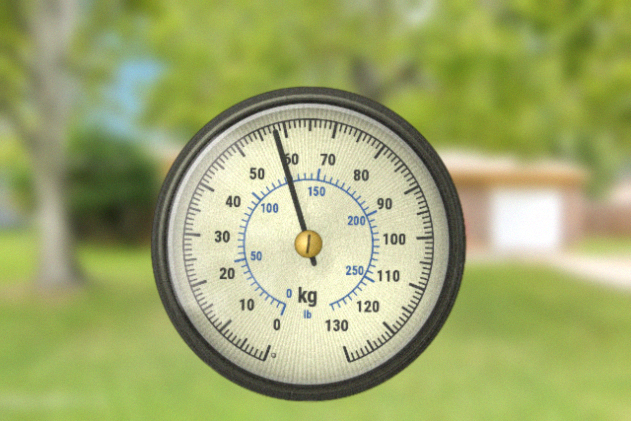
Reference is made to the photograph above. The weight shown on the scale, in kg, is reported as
58 kg
